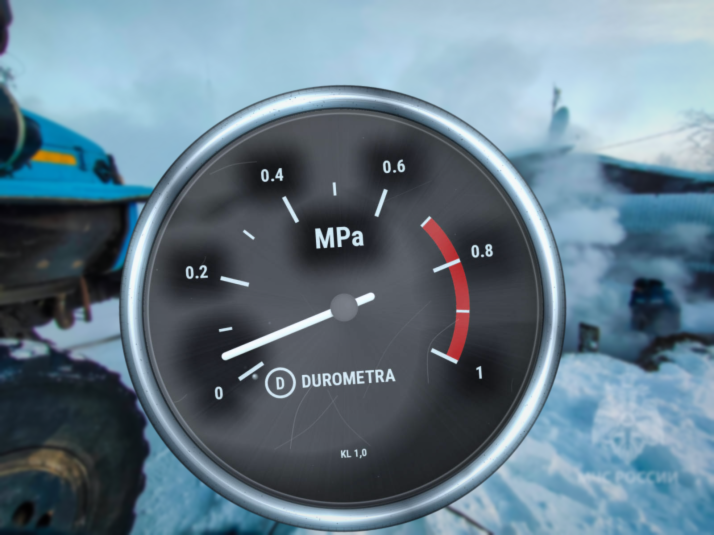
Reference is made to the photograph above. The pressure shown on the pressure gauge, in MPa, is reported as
0.05 MPa
